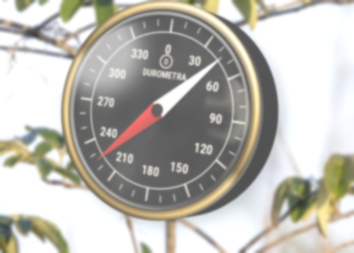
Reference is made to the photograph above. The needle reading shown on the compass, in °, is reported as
225 °
